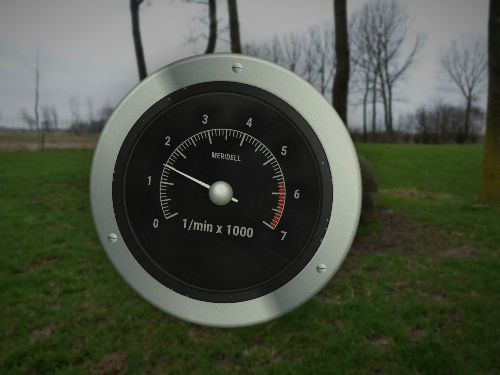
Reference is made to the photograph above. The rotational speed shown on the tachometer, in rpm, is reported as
1500 rpm
